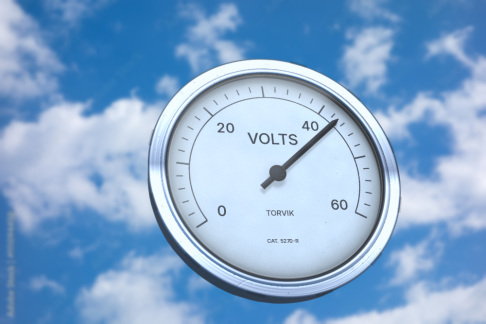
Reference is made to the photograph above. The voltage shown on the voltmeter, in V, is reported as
43 V
